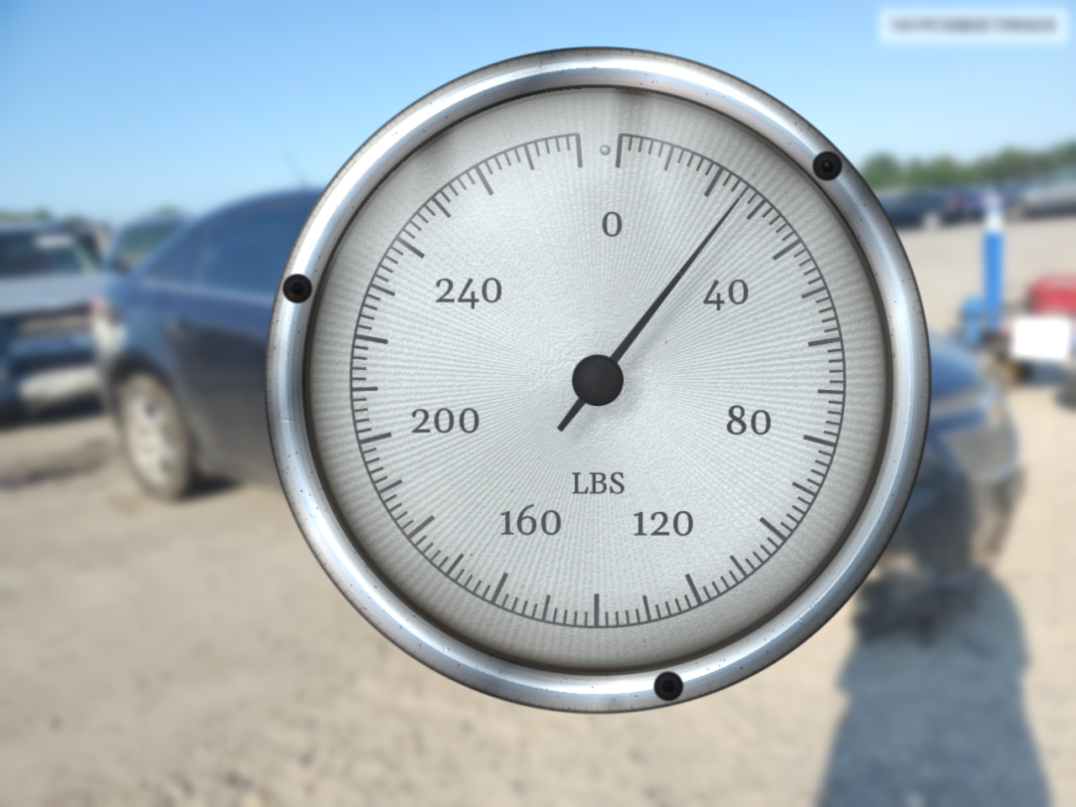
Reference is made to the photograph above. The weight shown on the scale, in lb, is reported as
26 lb
